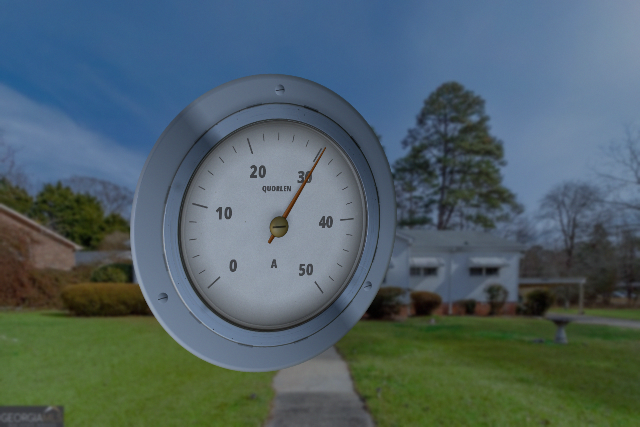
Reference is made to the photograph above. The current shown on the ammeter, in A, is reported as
30 A
